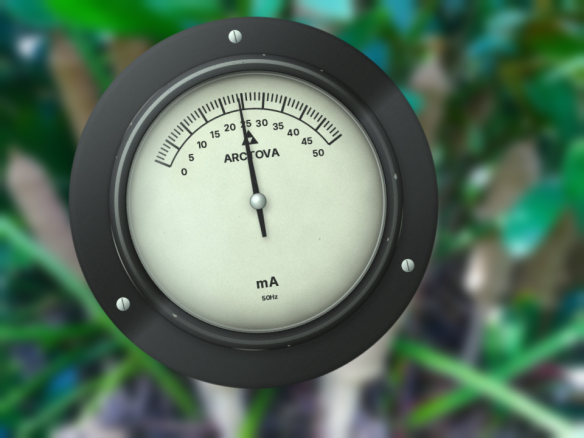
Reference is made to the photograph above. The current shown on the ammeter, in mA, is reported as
24 mA
